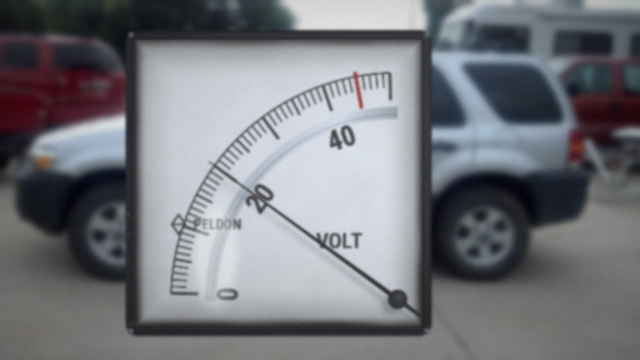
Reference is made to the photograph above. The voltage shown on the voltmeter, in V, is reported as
20 V
